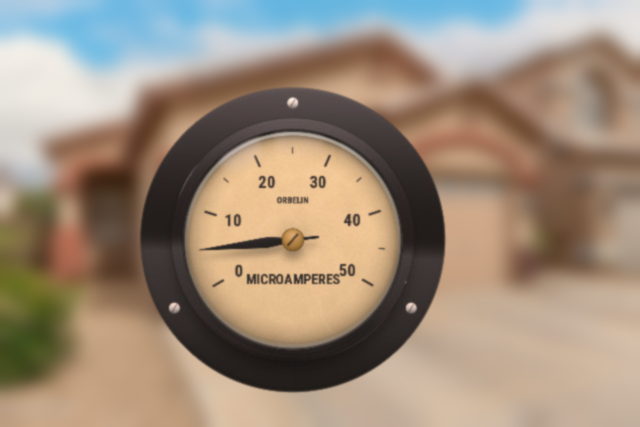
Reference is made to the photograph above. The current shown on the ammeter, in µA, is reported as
5 µA
